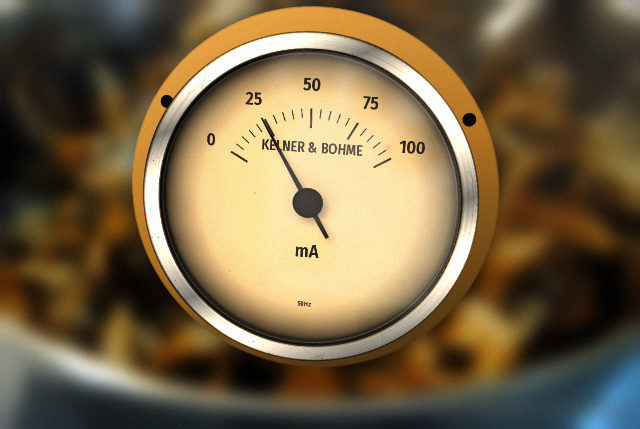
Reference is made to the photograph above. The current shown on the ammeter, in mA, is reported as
25 mA
